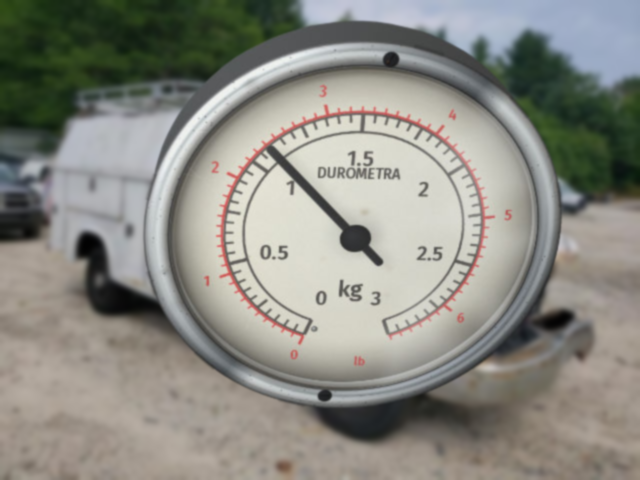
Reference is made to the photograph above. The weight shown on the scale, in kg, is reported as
1.1 kg
